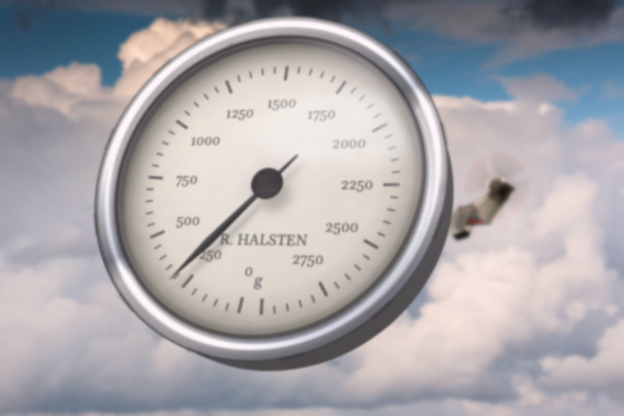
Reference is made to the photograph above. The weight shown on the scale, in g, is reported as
300 g
